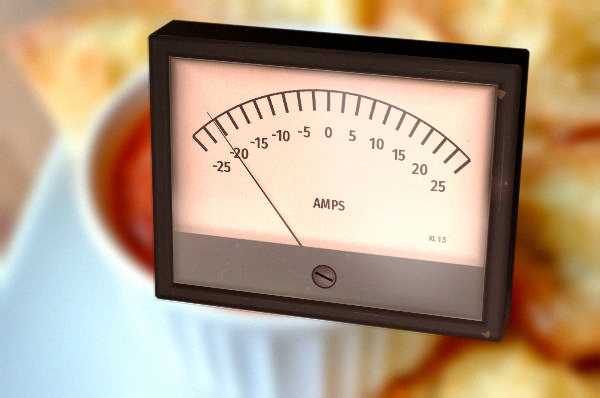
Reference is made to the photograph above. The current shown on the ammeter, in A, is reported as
-20 A
